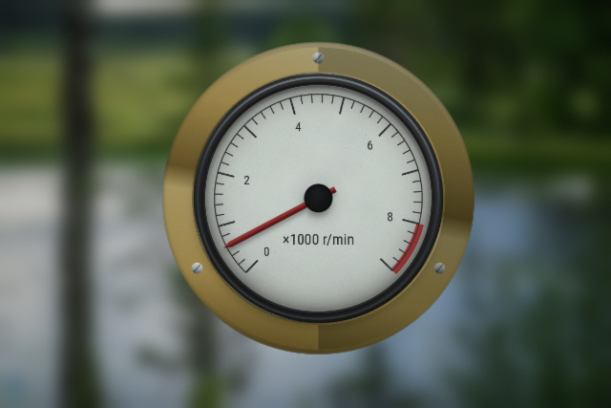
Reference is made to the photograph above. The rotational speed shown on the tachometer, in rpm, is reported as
600 rpm
